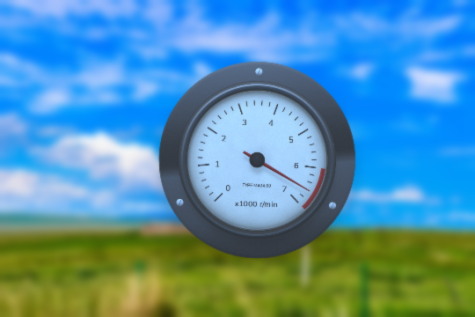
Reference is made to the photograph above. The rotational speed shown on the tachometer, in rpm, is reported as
6600 rpm
